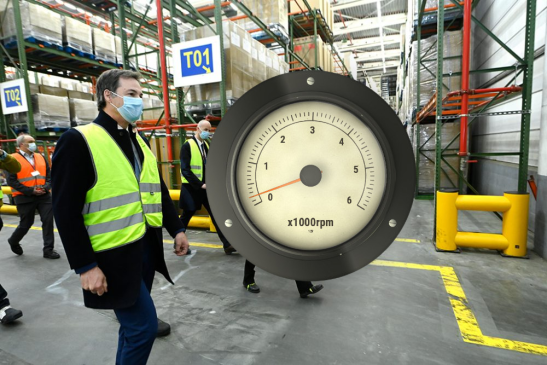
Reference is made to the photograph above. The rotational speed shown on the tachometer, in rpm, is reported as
200 rpm
